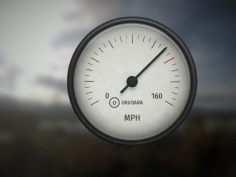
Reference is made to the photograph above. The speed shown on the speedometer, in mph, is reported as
110 mph
